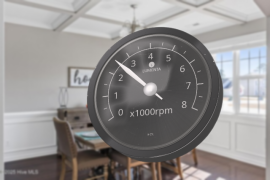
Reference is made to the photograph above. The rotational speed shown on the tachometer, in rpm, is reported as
2500 rpm
